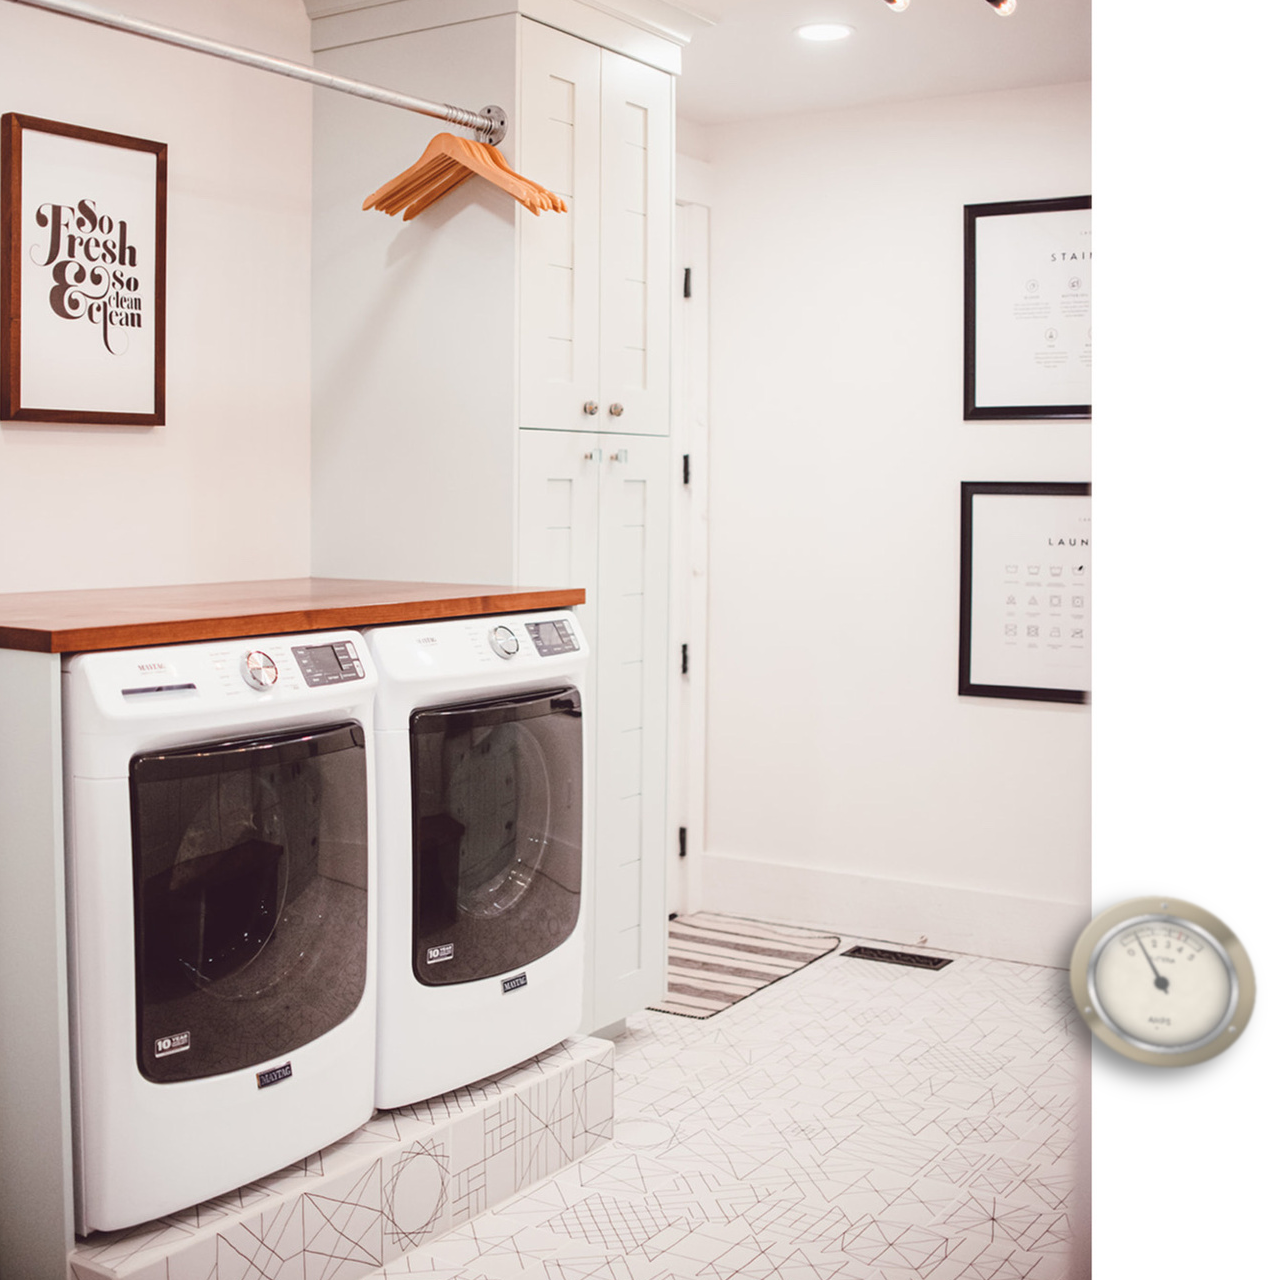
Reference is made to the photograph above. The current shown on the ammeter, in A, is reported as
1 A
